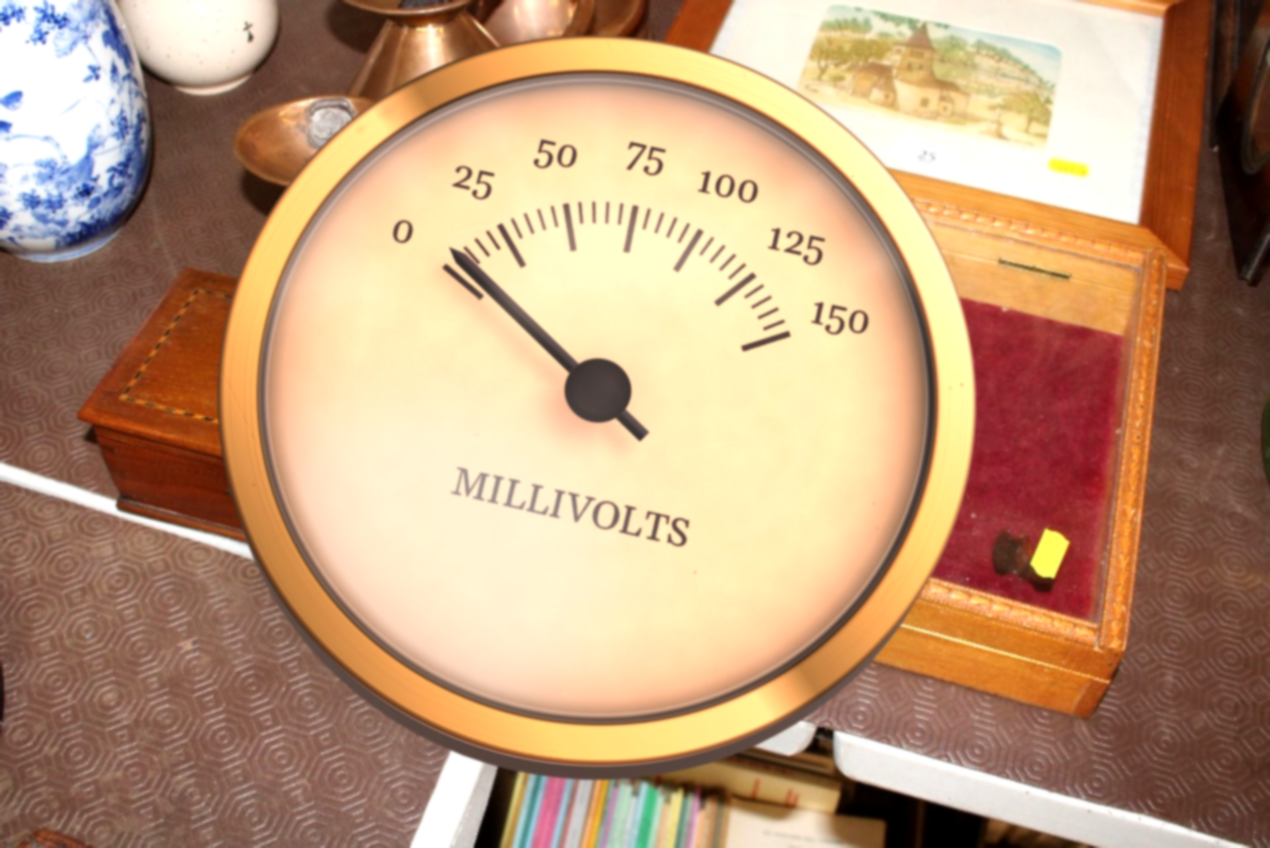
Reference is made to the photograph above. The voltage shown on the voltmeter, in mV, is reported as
5 mV
